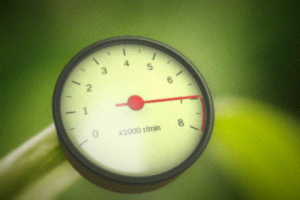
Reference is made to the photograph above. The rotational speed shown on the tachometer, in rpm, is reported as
7000 rpm
